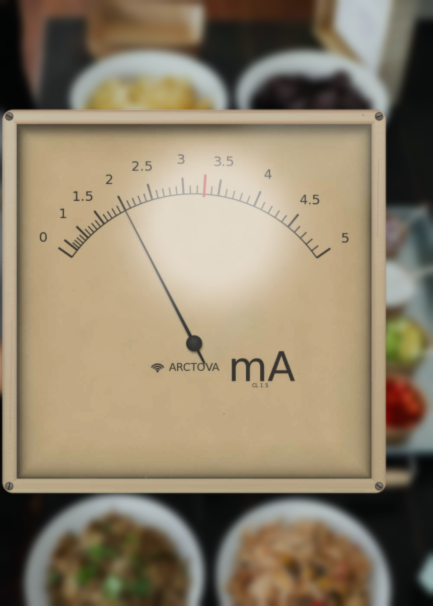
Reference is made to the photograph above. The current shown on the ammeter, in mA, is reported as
2 mA
